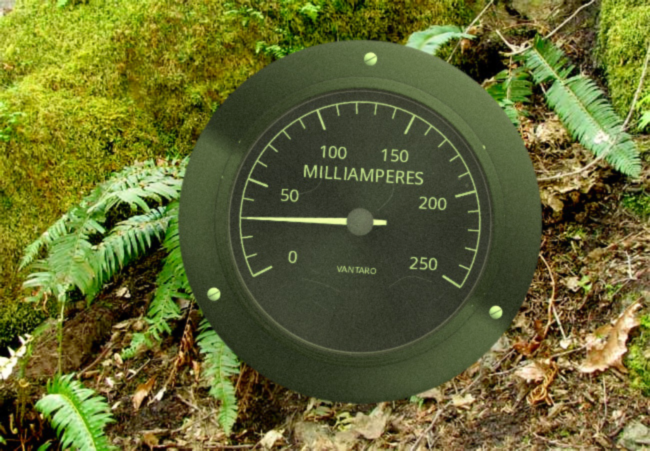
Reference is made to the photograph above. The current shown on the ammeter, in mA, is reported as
30 mA
